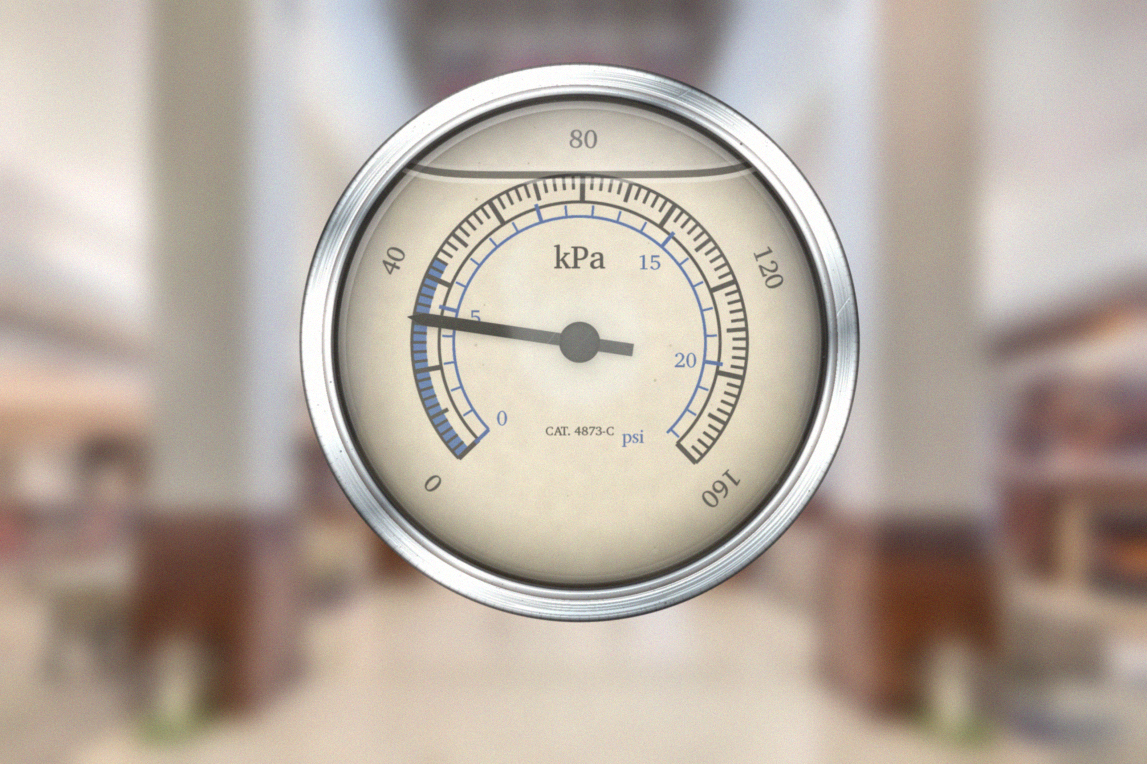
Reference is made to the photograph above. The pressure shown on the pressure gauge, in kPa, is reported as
31 kPa
